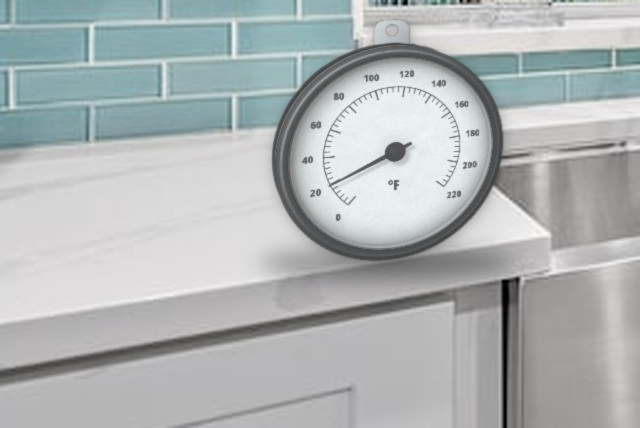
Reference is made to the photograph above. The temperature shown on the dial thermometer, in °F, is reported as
20 °F
